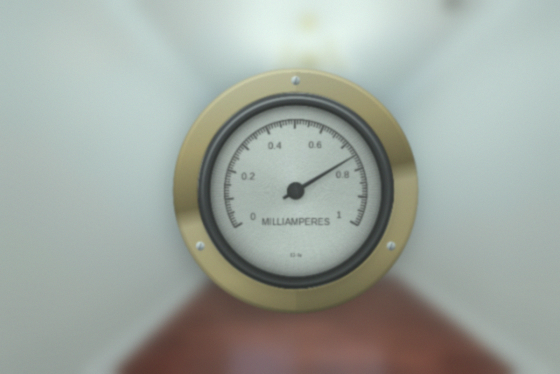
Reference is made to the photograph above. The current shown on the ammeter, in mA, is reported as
0.75 mA
